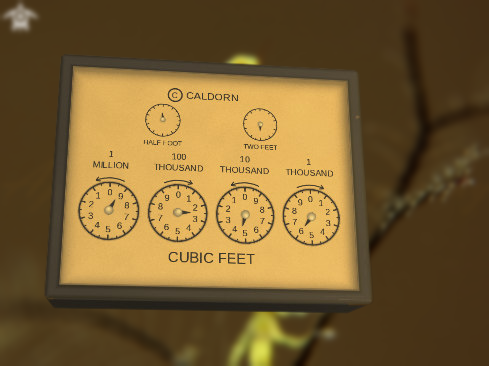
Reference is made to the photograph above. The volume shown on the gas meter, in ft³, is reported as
924600 ft³
